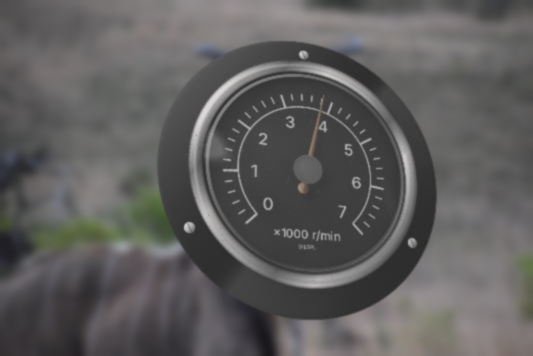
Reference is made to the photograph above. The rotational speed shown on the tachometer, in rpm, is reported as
3800 rpm
